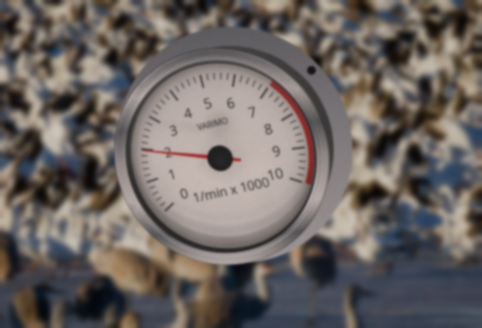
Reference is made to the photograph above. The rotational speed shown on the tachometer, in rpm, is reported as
2000 rpm
